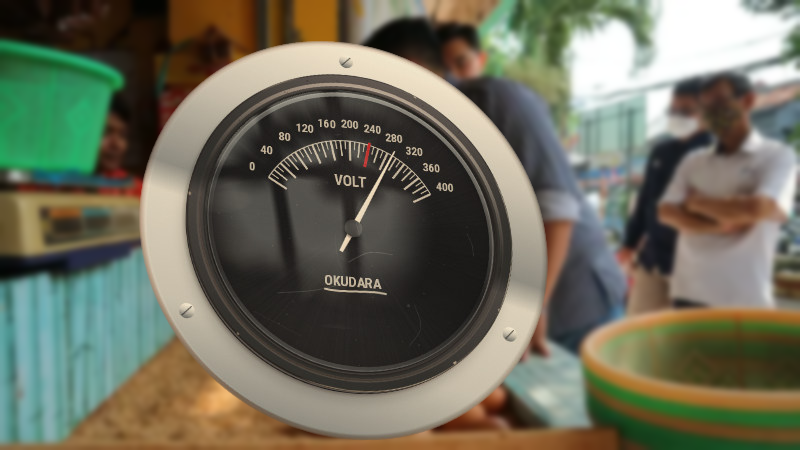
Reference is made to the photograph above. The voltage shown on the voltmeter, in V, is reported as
290 V
